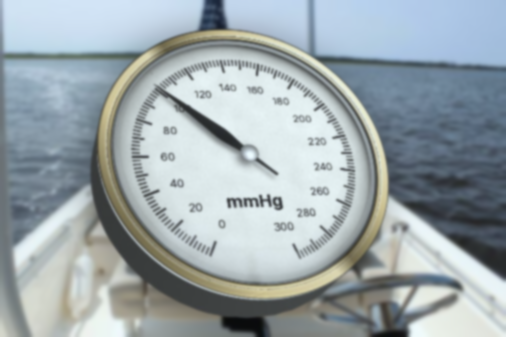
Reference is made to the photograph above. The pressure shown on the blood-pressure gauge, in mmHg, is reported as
100 mmHg
